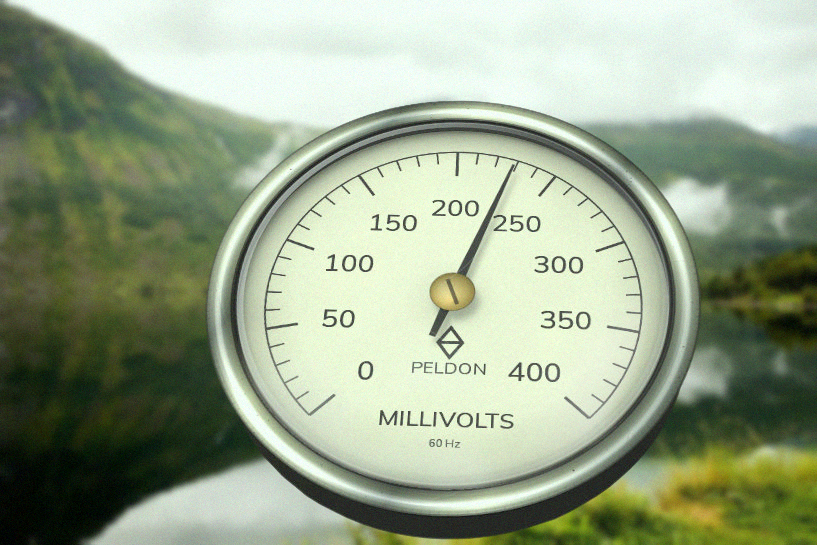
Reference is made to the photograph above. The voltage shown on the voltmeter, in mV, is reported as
230 mV
